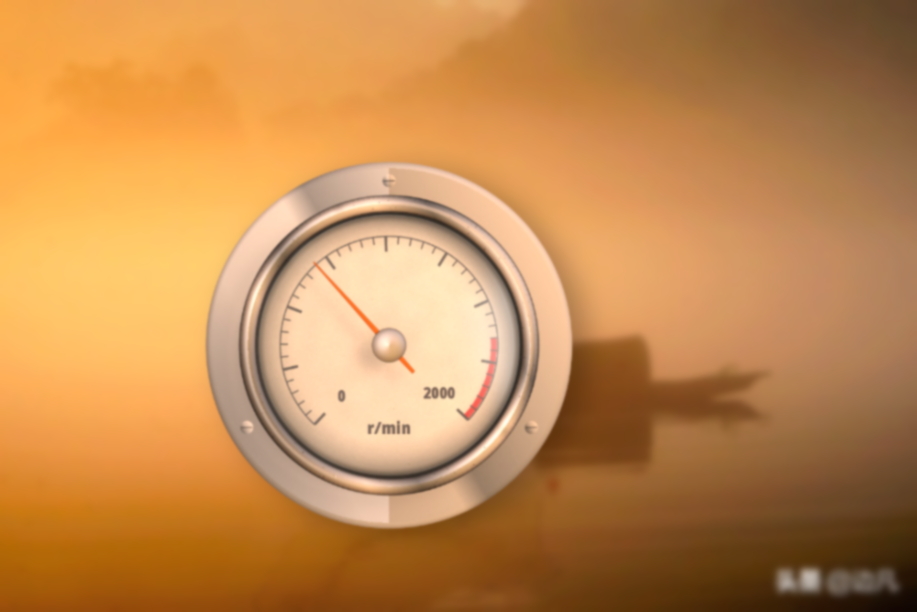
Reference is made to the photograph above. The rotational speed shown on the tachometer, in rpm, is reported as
700 rpm
